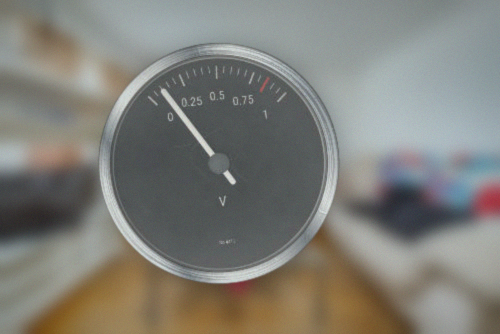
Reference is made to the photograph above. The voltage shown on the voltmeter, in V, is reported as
0.1 V
